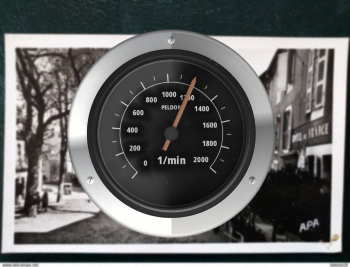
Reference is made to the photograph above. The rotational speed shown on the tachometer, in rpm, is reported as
1200 rpm
